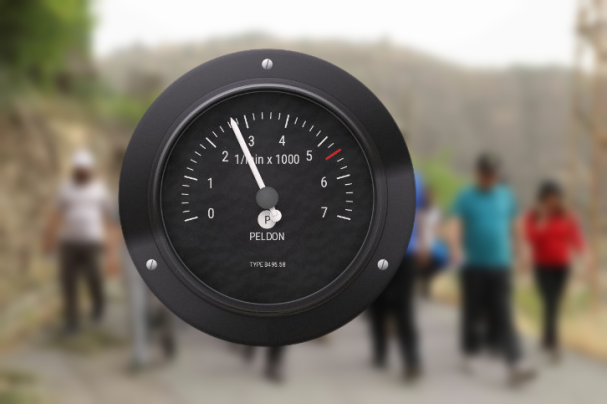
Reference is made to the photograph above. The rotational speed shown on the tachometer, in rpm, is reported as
2700 rpm
